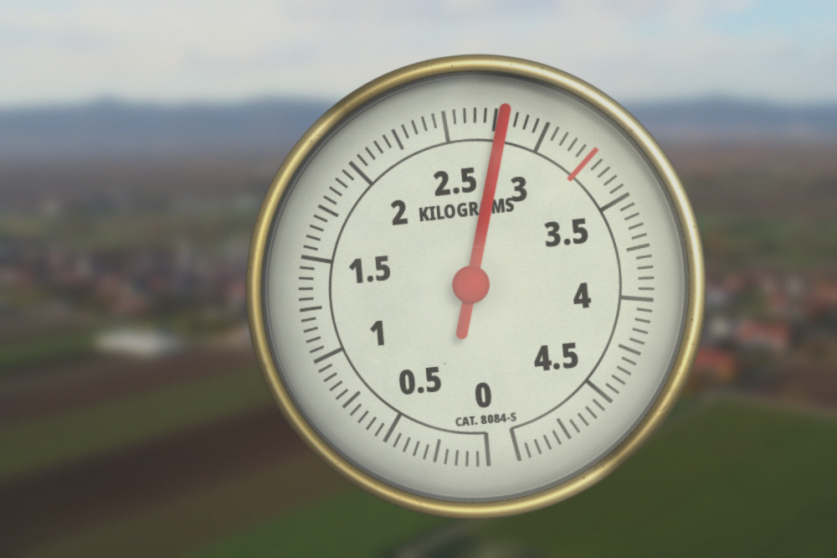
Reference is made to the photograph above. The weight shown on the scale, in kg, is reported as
2.8 kg
